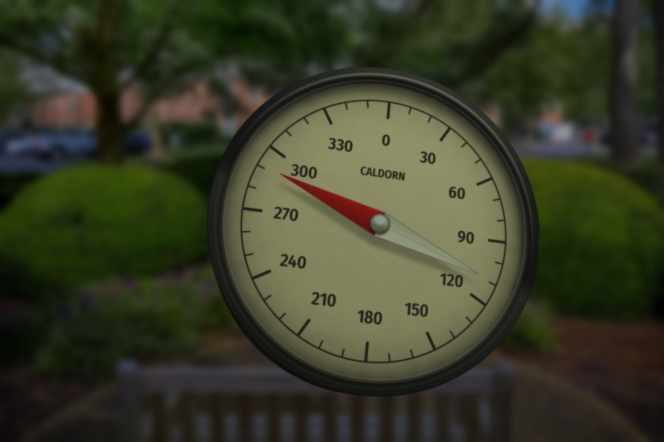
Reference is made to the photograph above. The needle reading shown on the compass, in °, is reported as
290 °
